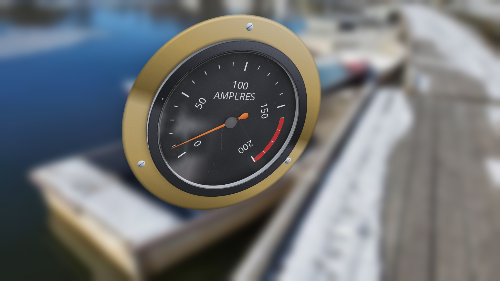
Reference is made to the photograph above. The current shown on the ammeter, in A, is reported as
10 A
